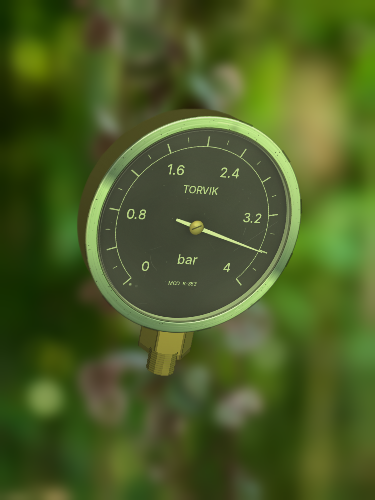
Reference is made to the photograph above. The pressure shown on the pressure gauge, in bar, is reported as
3.6 bar
